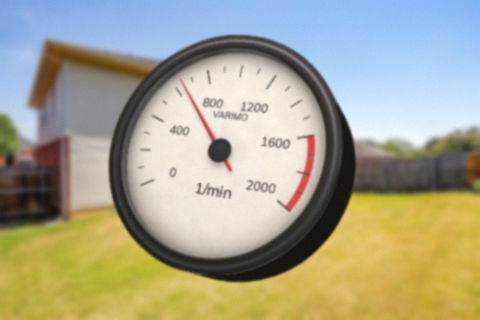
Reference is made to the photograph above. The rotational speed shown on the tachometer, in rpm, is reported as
650 rpm
